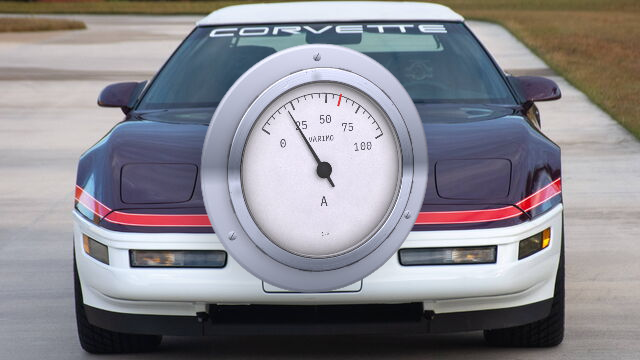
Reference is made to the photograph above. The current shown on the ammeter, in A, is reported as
20 A
